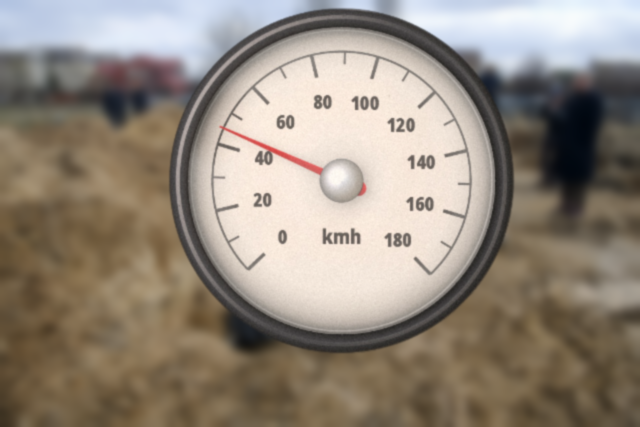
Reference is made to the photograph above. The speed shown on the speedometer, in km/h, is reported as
45 km/h
